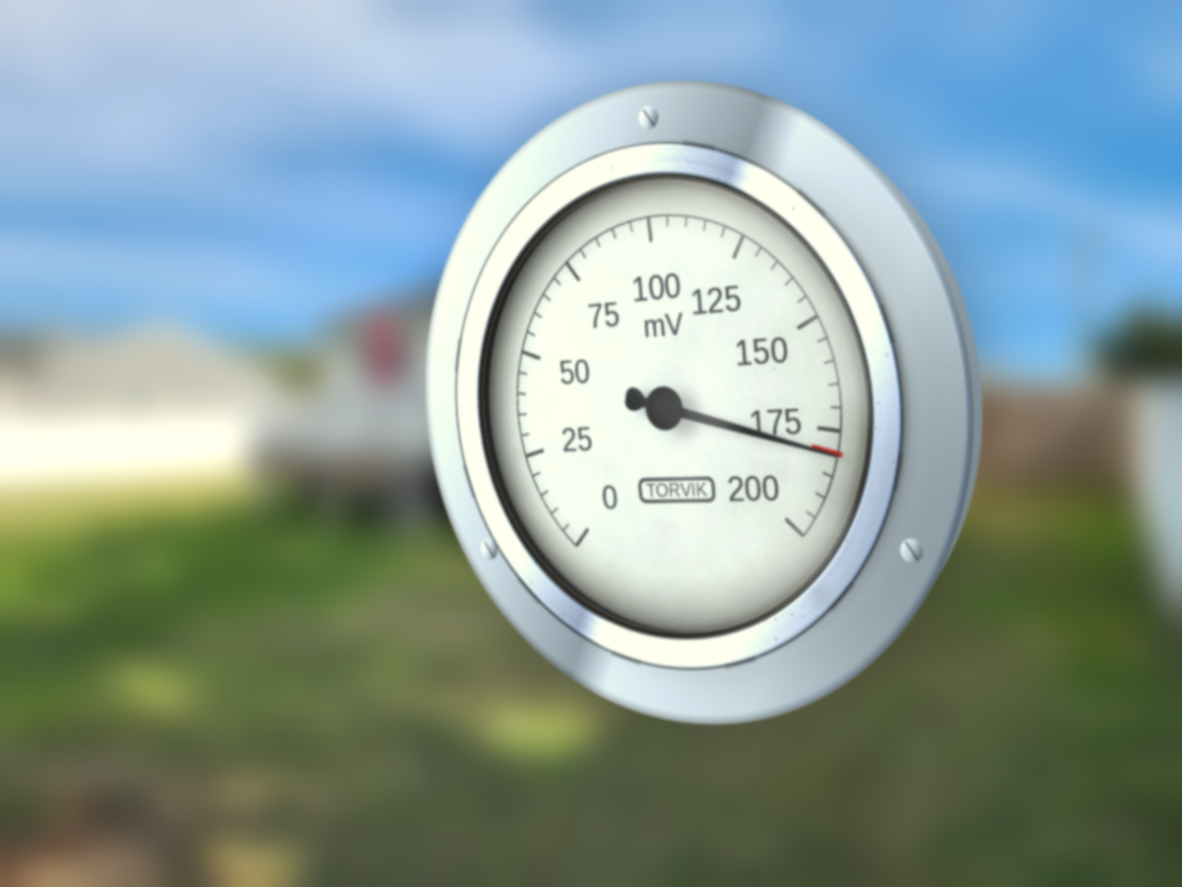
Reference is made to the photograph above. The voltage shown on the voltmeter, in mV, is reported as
180 mV
